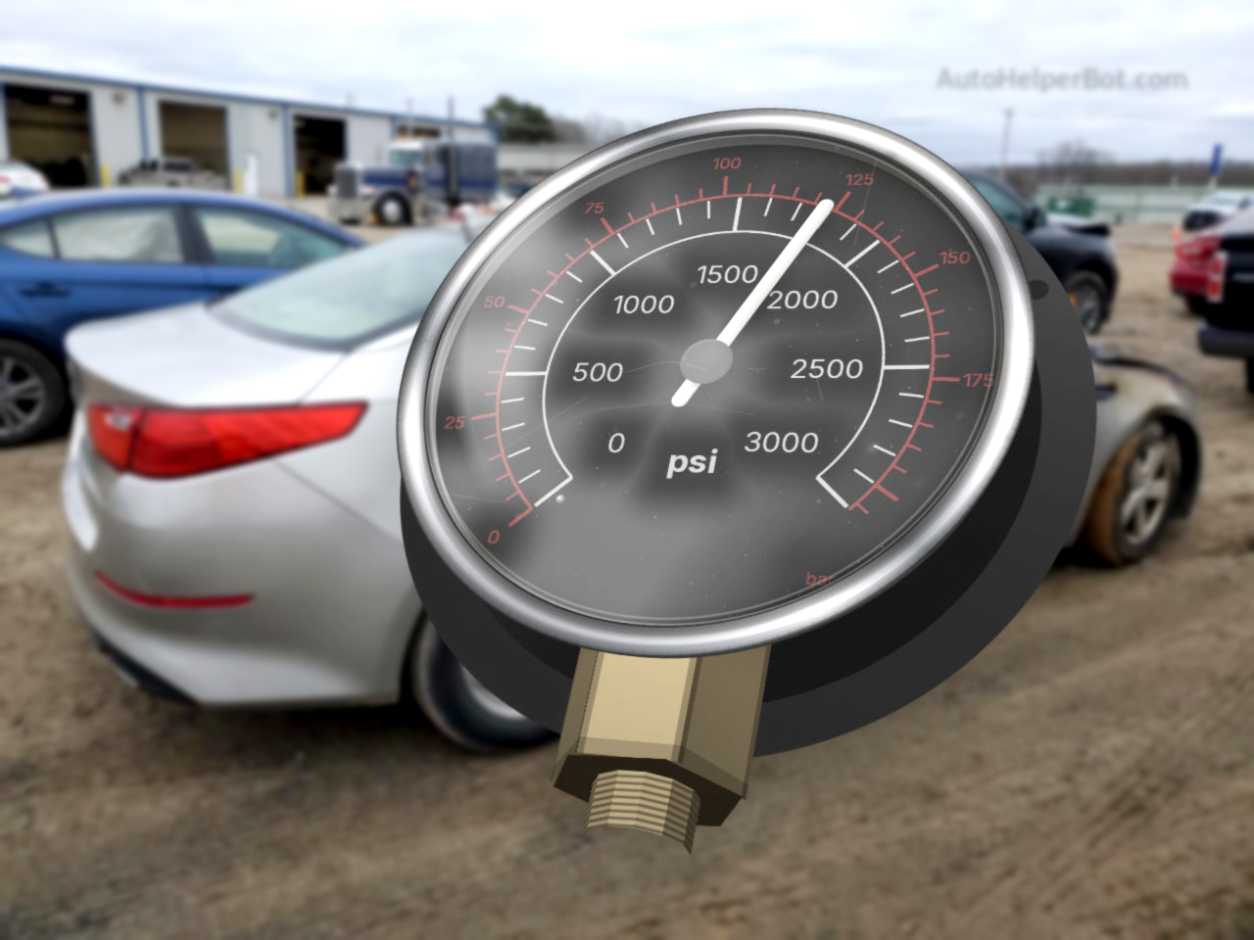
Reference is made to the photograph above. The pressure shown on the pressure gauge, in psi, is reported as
1800 psi
